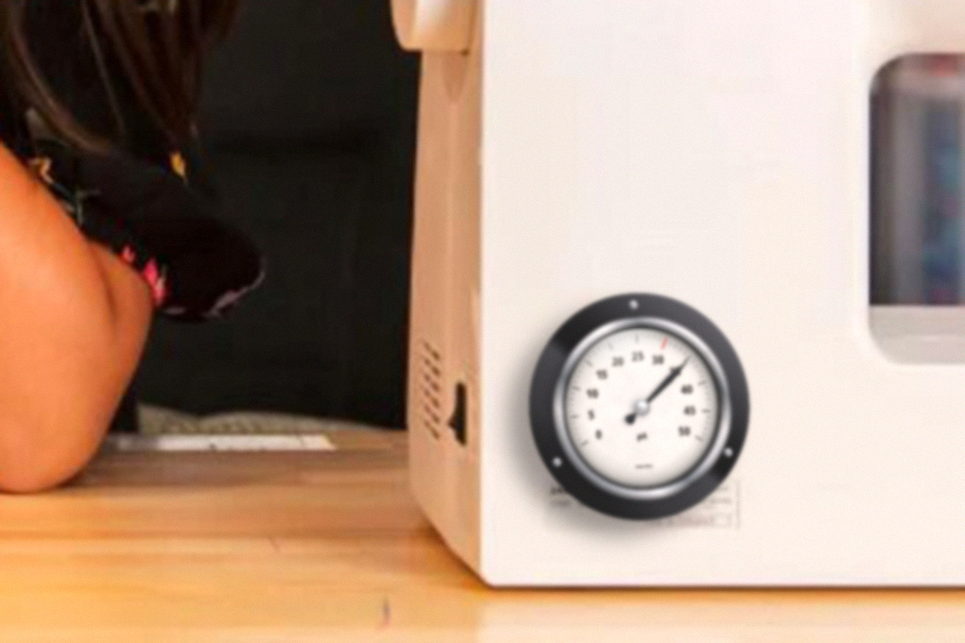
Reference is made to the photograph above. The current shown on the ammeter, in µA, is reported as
35 µA
